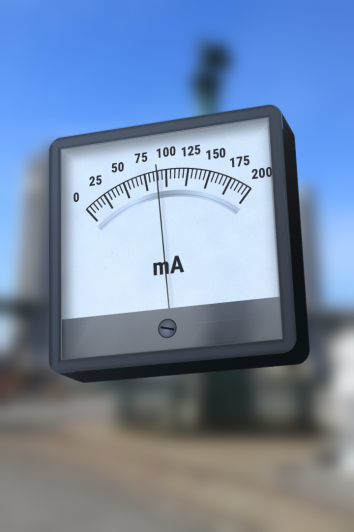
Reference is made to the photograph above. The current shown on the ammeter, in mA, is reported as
90 mA
